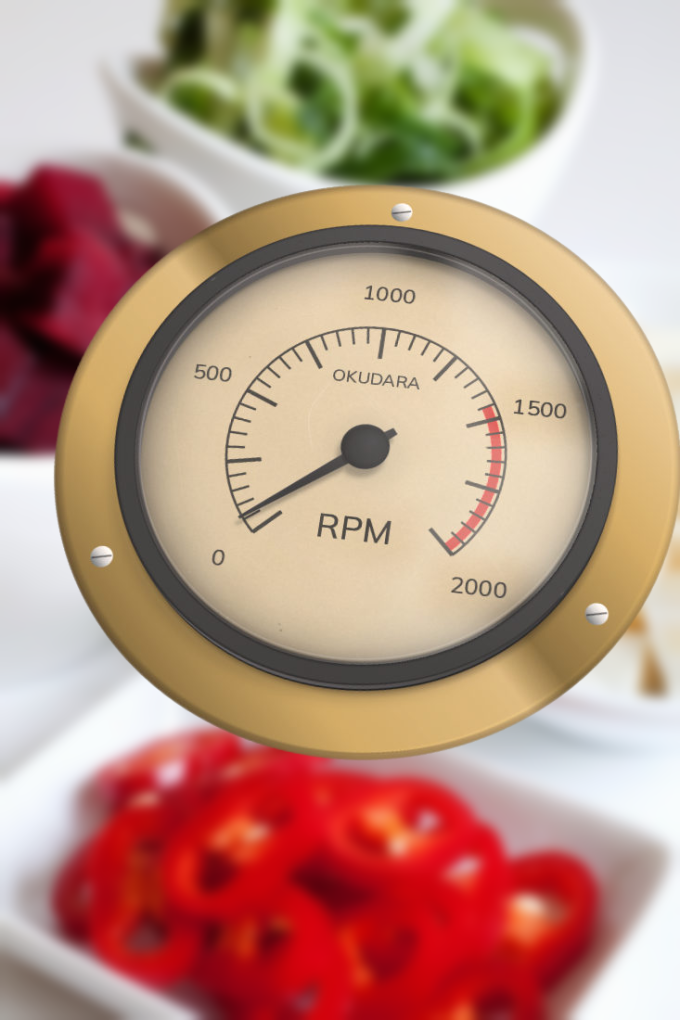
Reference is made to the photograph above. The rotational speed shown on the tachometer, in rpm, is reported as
50 rpm
